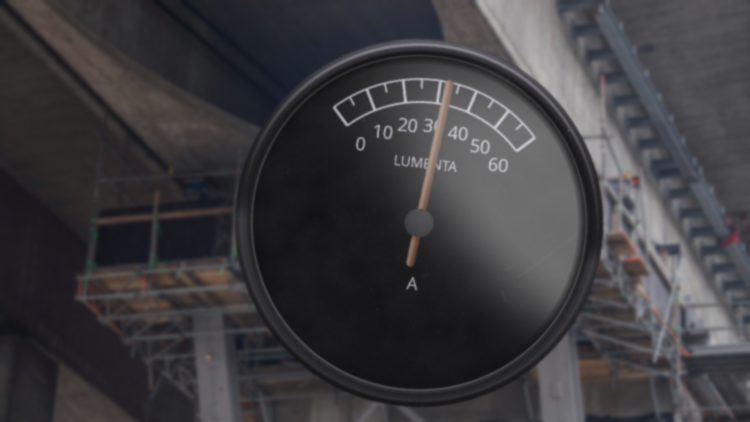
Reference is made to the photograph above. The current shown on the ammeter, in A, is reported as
32.5 A
